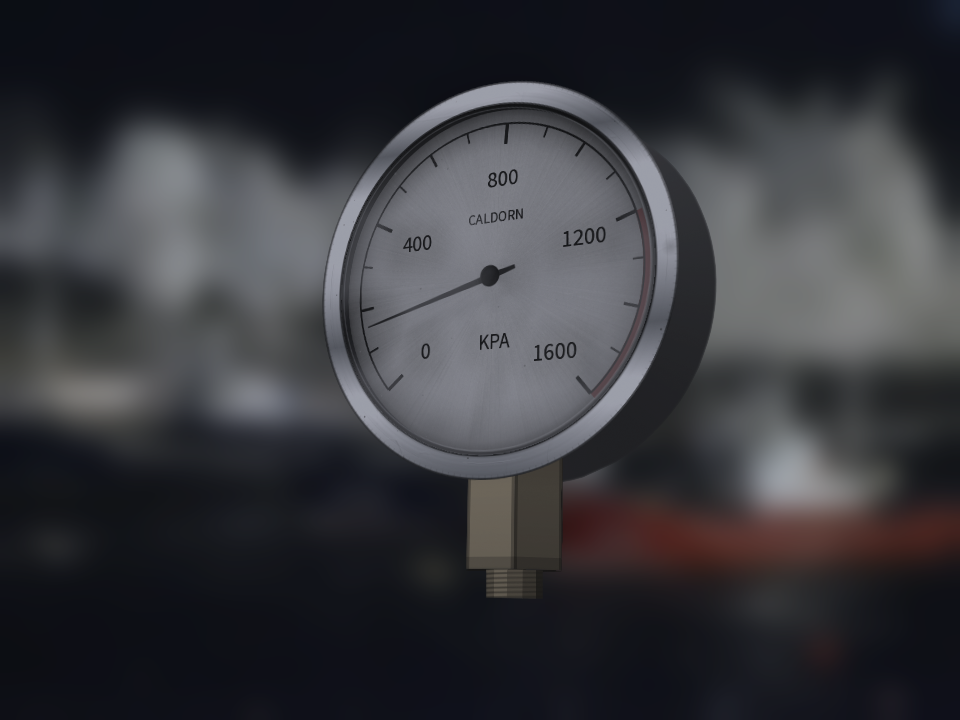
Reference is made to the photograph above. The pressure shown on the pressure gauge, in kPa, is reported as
150 kPa
